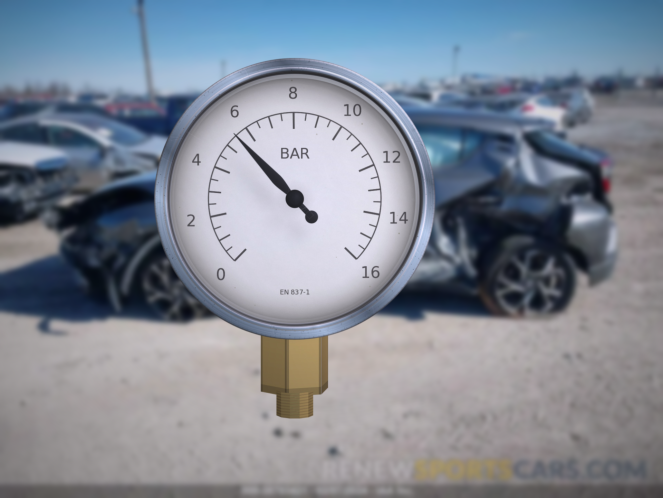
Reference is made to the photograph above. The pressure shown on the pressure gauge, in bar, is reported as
5.5 bar
